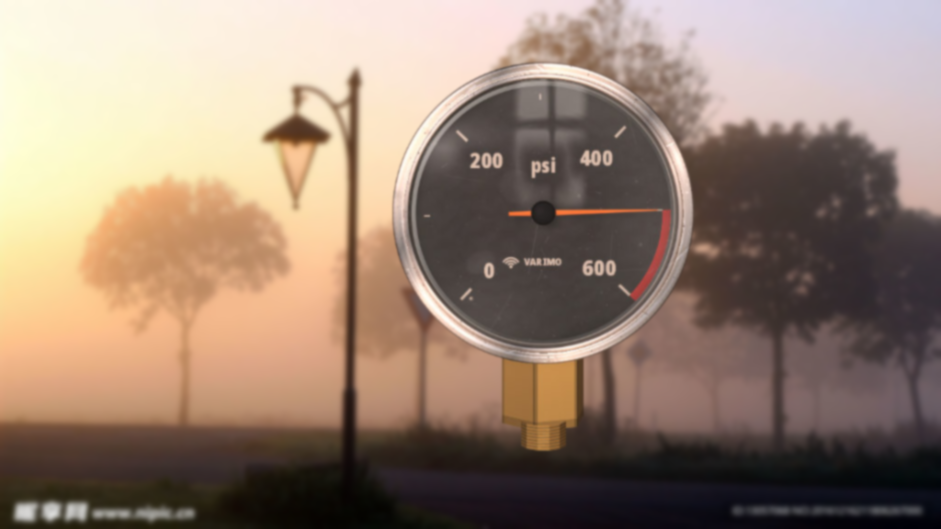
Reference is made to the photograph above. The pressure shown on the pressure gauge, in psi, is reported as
500 psi
